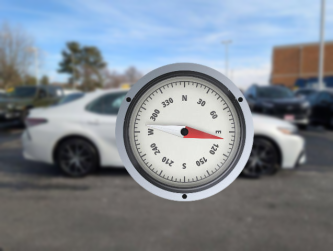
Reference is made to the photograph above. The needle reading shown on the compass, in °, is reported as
100 °
